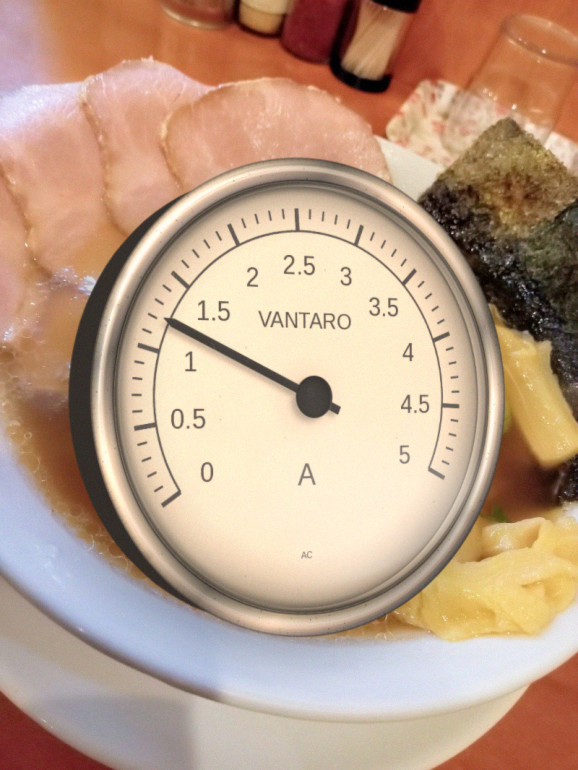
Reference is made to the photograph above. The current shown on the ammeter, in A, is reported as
1.2 A
